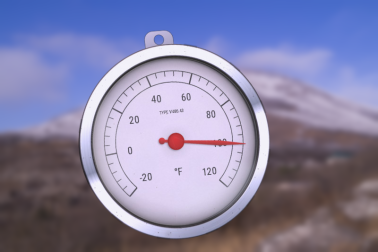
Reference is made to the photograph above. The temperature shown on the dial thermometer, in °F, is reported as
100 °F
